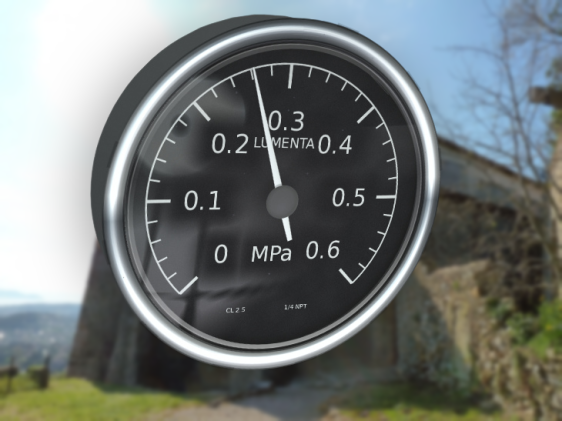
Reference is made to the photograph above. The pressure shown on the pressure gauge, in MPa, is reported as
0.26 MPa
